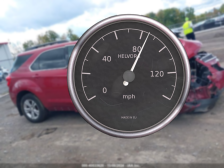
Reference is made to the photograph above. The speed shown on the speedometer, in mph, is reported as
85 mph
